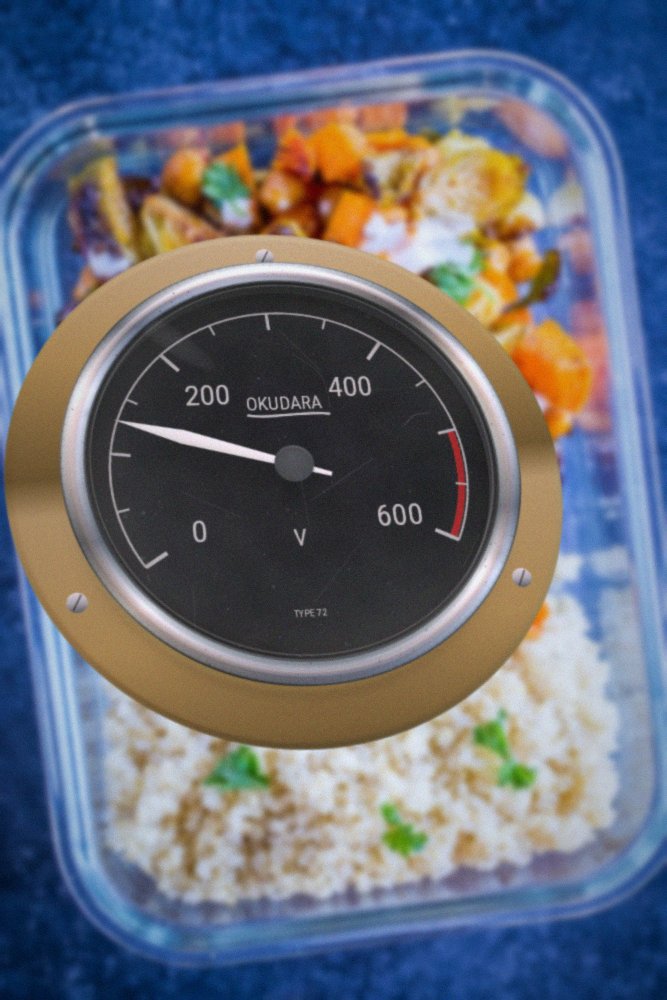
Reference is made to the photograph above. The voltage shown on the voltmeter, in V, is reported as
125 V
